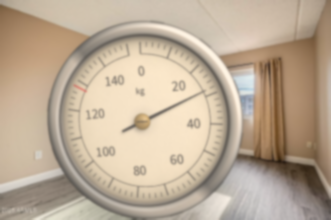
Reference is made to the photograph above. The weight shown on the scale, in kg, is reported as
28 kg
